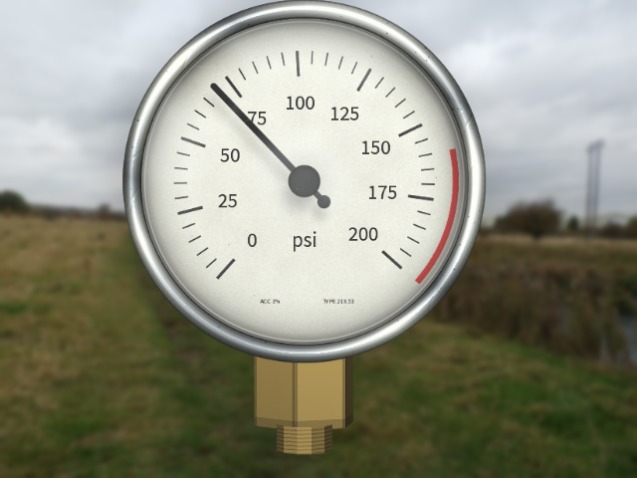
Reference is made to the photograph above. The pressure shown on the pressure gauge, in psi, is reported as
70 psi
